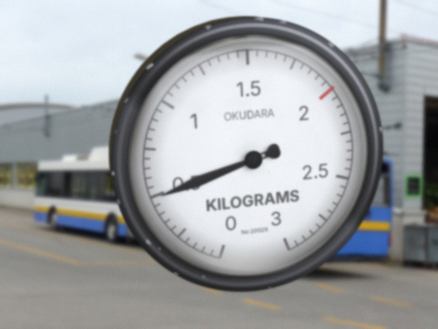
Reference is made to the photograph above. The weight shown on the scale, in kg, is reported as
0.5 kg
